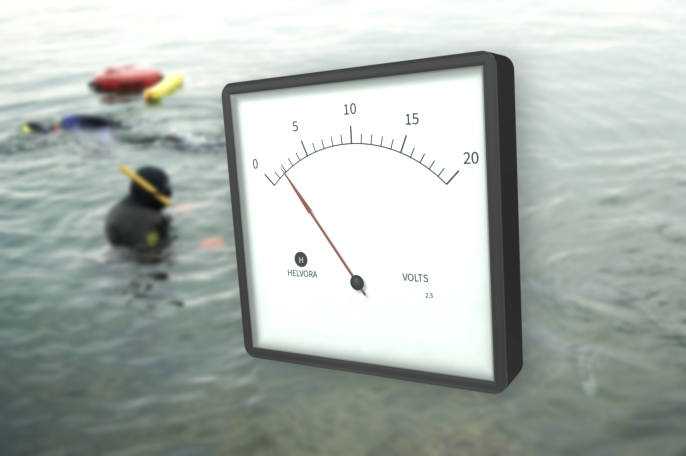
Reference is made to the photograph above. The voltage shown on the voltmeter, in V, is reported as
2 V
